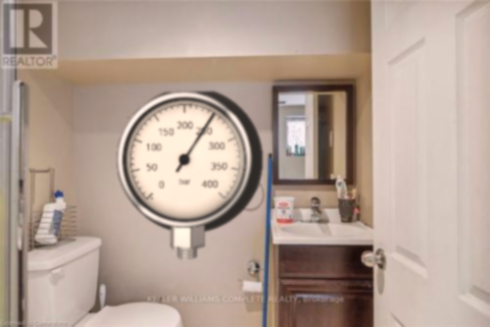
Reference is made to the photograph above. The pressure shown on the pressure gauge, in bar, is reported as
250 bar
